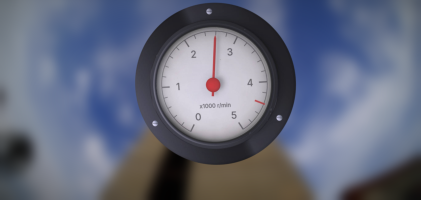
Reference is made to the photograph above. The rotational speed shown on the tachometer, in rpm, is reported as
2600 rpm
